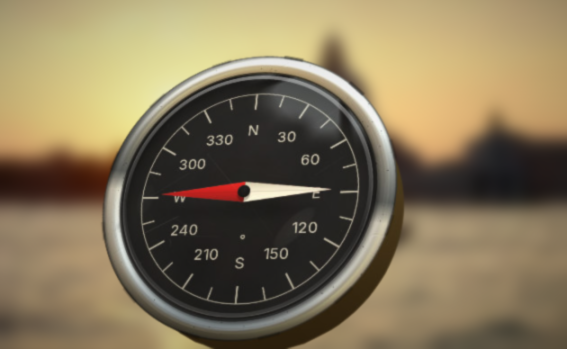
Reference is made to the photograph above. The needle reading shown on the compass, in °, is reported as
270 °
